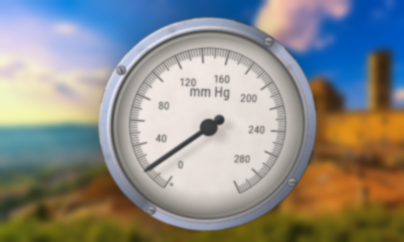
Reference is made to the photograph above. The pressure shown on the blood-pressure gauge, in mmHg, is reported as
20 mmHg
